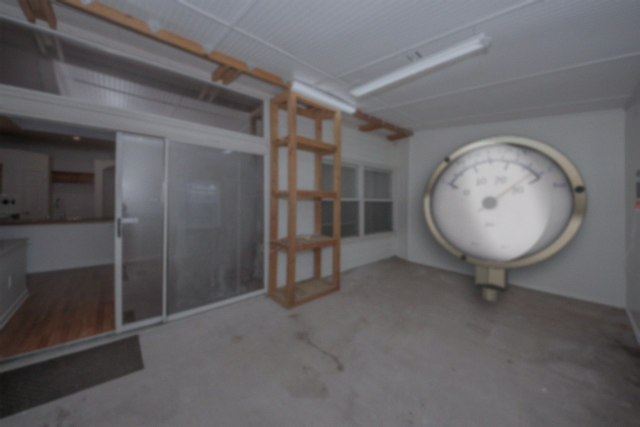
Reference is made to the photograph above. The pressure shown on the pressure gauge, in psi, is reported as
27.5 psi
